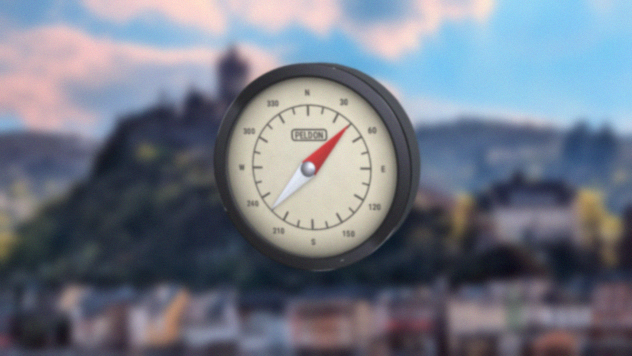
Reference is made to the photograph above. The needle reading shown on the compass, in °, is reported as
45 °
